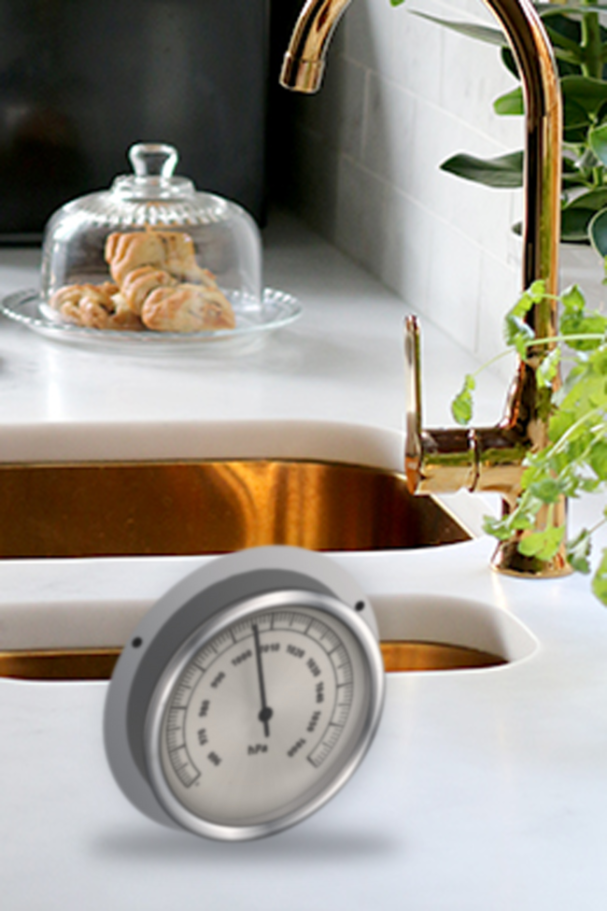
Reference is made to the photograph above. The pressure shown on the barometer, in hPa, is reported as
1005 hPa
